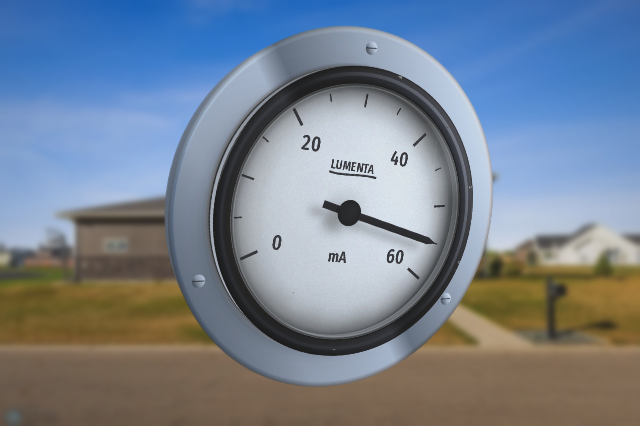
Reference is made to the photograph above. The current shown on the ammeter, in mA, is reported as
55 mA
